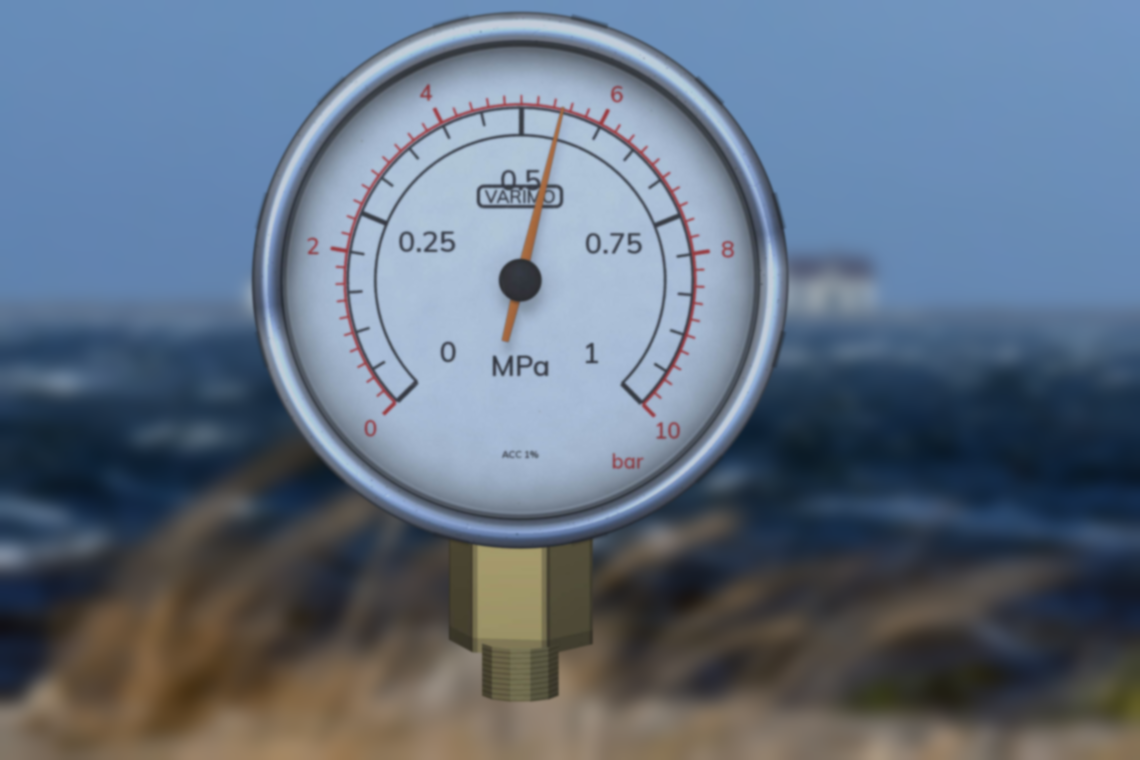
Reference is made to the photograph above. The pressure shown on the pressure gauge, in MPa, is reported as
0.55 MPa
